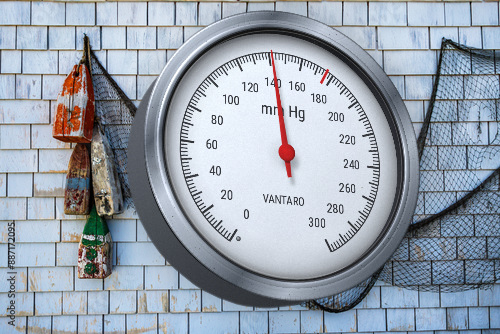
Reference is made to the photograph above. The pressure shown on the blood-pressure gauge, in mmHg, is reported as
140 mmHg
